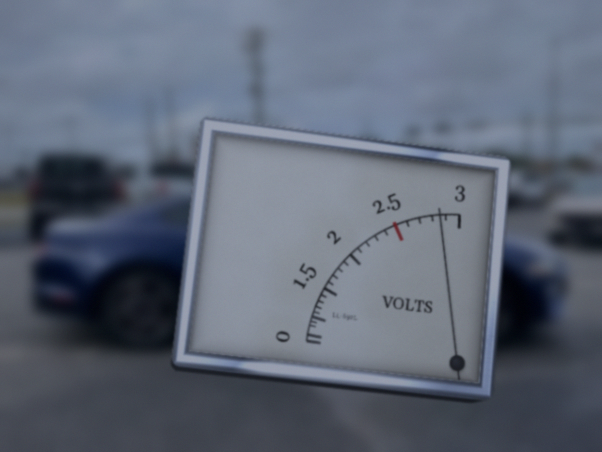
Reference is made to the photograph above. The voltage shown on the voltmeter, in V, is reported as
2.85 V
